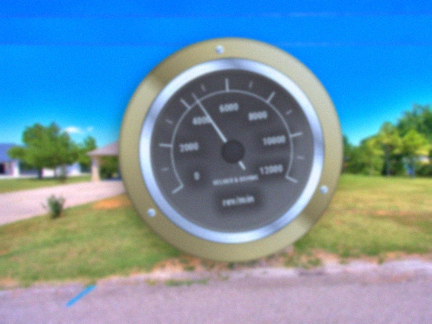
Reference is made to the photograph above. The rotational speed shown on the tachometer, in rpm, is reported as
4500 rpm
